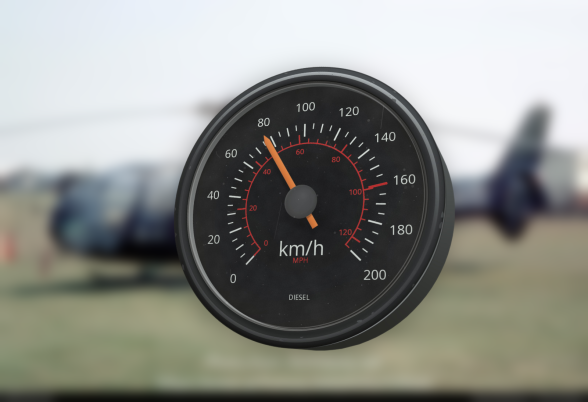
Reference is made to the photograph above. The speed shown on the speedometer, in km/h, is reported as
77.5 km/h
